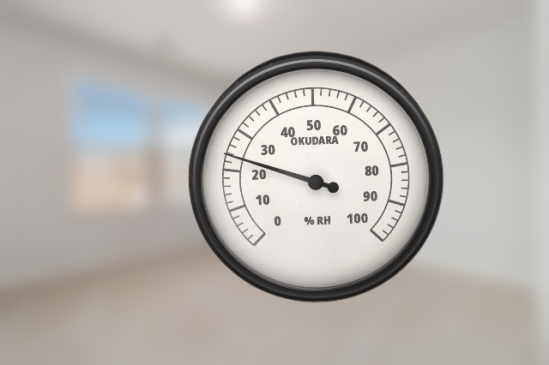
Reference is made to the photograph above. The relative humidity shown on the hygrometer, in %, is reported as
24 %
